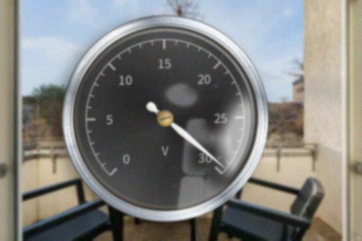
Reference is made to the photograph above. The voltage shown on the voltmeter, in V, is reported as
29.5 V
